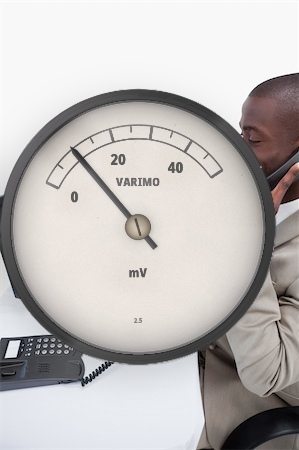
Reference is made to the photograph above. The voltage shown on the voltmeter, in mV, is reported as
10 mV
